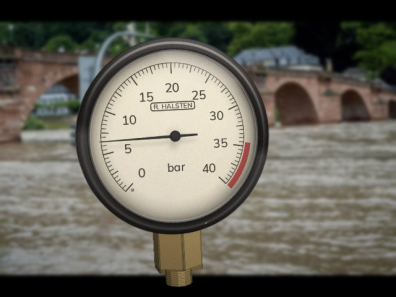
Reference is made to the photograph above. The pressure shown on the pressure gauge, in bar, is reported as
6.5 bar
